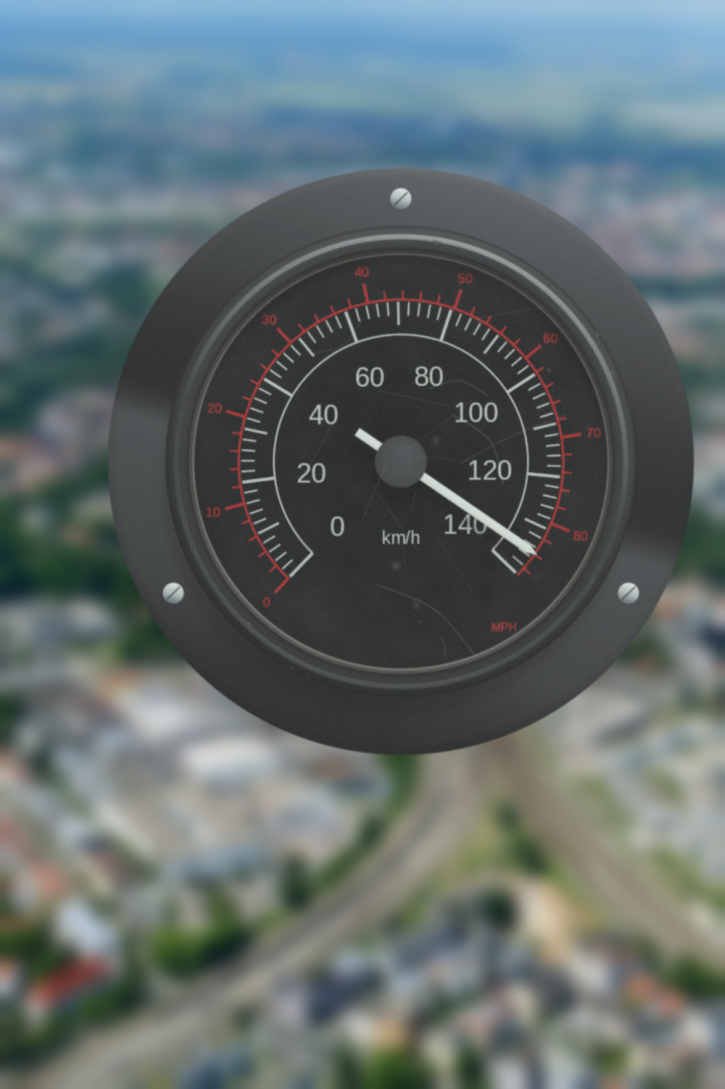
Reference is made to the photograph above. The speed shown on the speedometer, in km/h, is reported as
135 km/h
